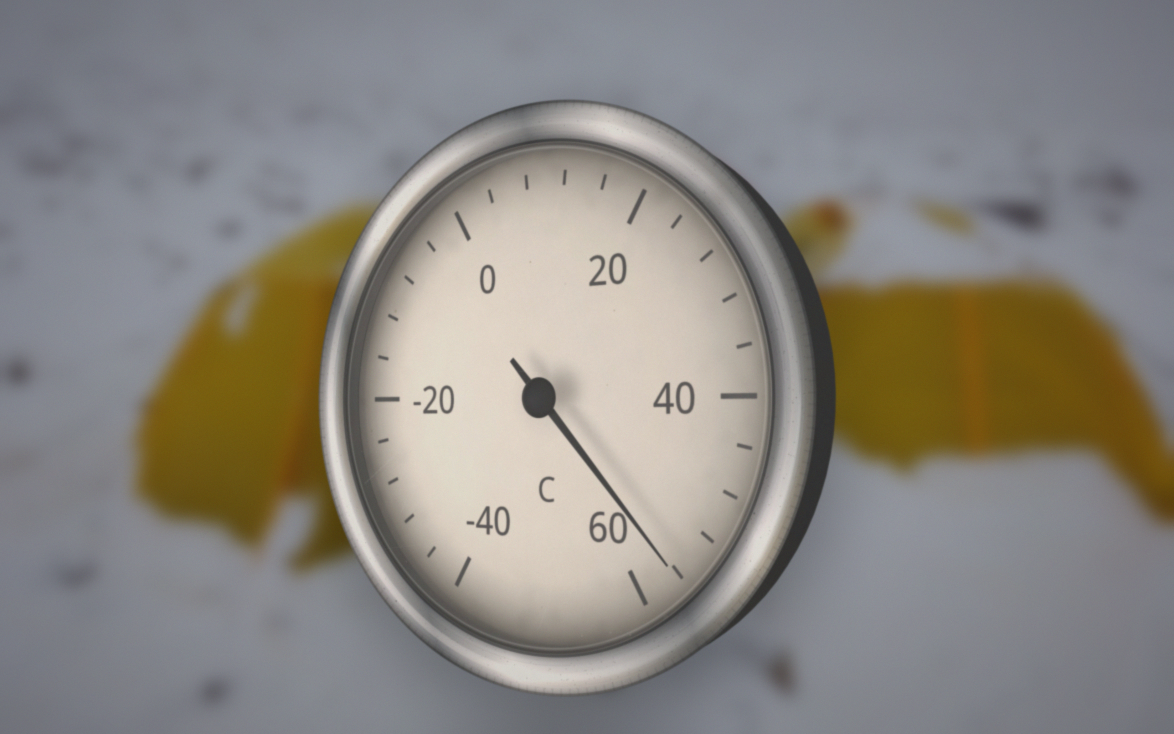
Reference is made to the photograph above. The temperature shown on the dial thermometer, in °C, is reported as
56 °C
